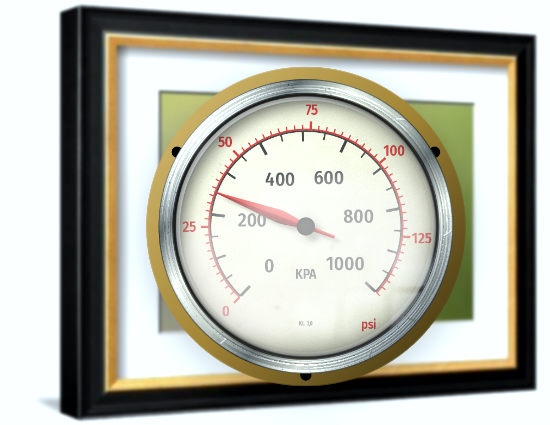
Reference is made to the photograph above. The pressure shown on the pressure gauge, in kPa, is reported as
250 kPa
